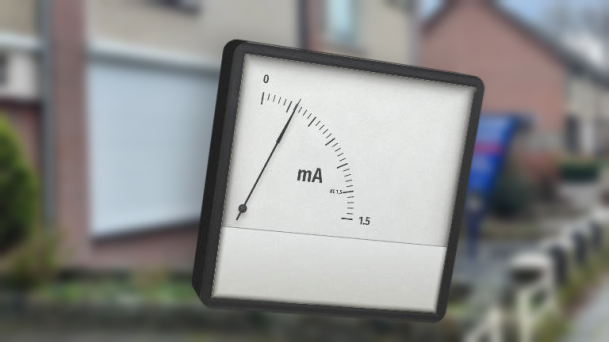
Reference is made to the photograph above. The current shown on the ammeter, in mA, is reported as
0.3 mA
